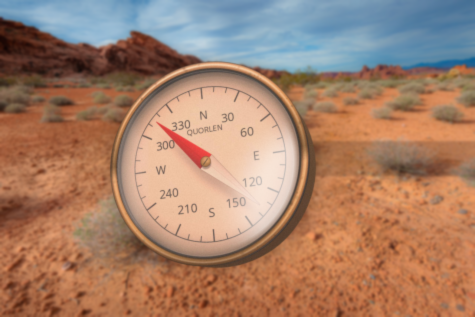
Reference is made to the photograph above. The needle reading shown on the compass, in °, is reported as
315 °
